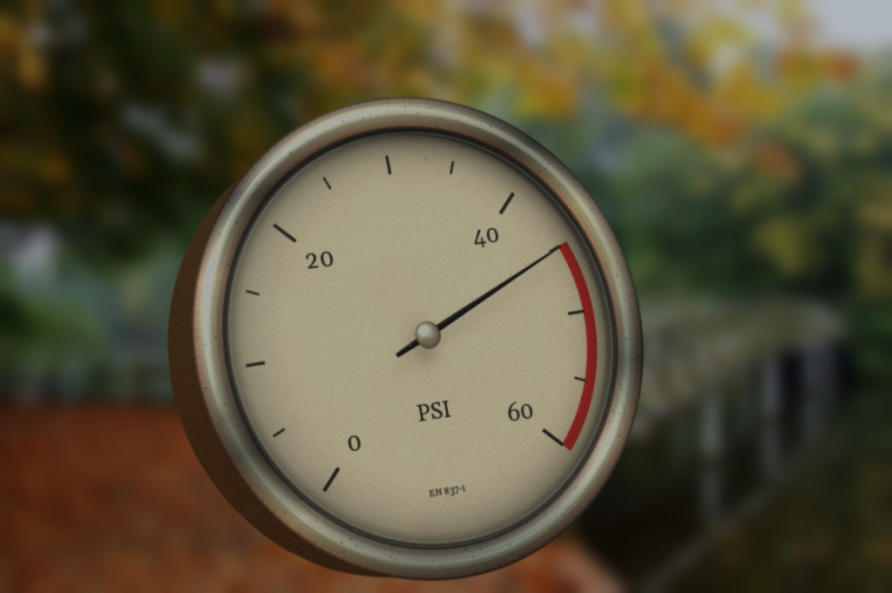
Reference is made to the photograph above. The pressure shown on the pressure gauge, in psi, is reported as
45 psi
